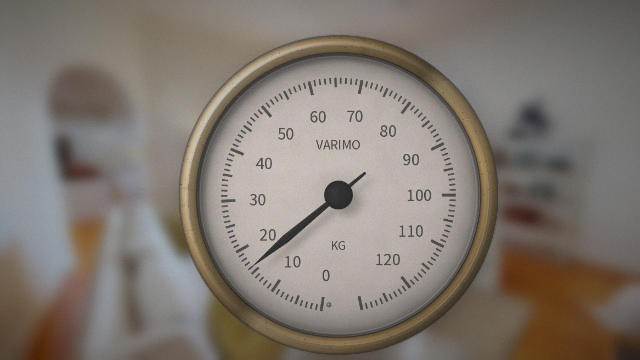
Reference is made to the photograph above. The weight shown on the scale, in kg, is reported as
16 kg
